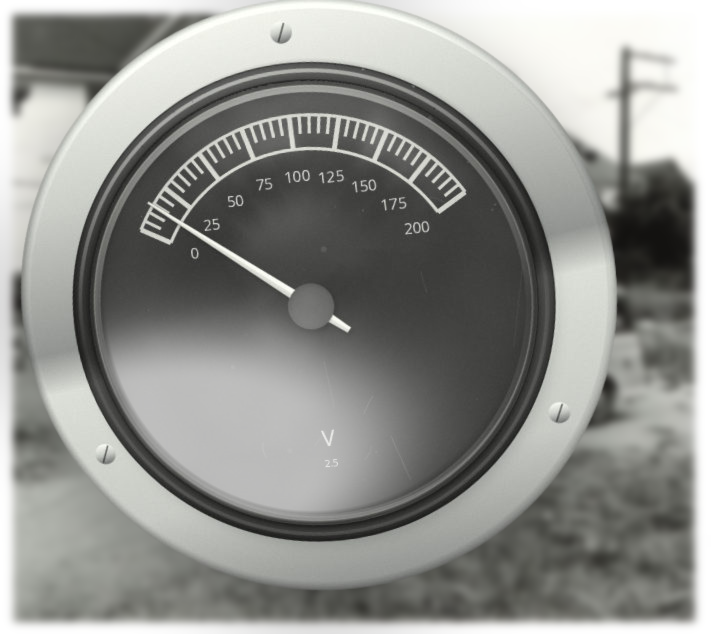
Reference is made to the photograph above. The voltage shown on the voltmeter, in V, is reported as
15 V
